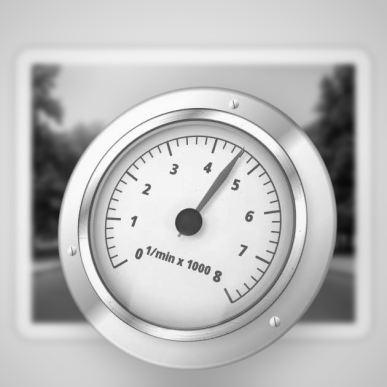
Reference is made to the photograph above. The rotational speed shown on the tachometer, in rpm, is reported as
4600 rpm
